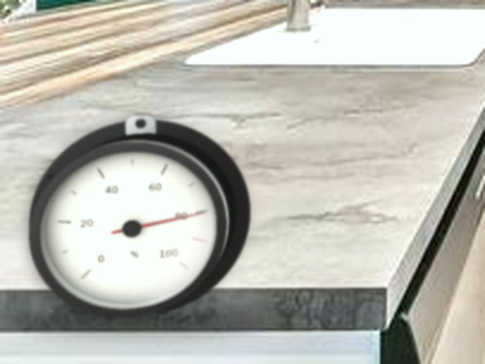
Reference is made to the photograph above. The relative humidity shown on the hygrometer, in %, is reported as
80 %
